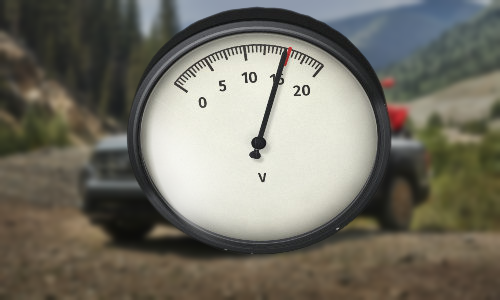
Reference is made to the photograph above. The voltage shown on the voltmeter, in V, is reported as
15 V
